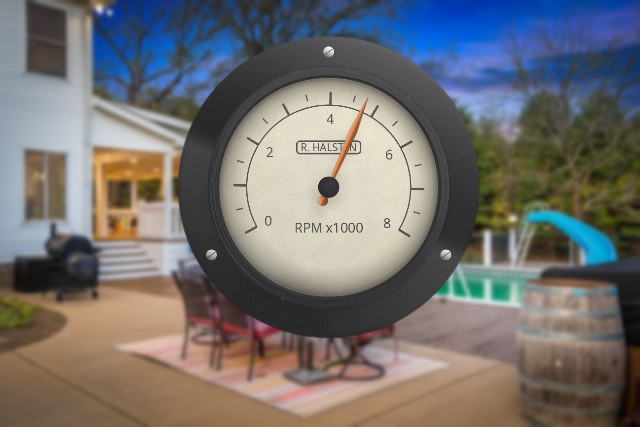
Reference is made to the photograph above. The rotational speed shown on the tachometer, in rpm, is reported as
4750 rpm
